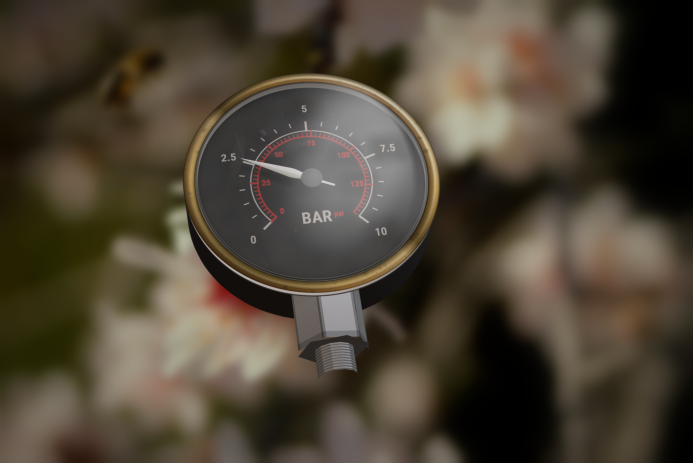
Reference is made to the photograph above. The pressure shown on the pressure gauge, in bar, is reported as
2.5 bar
